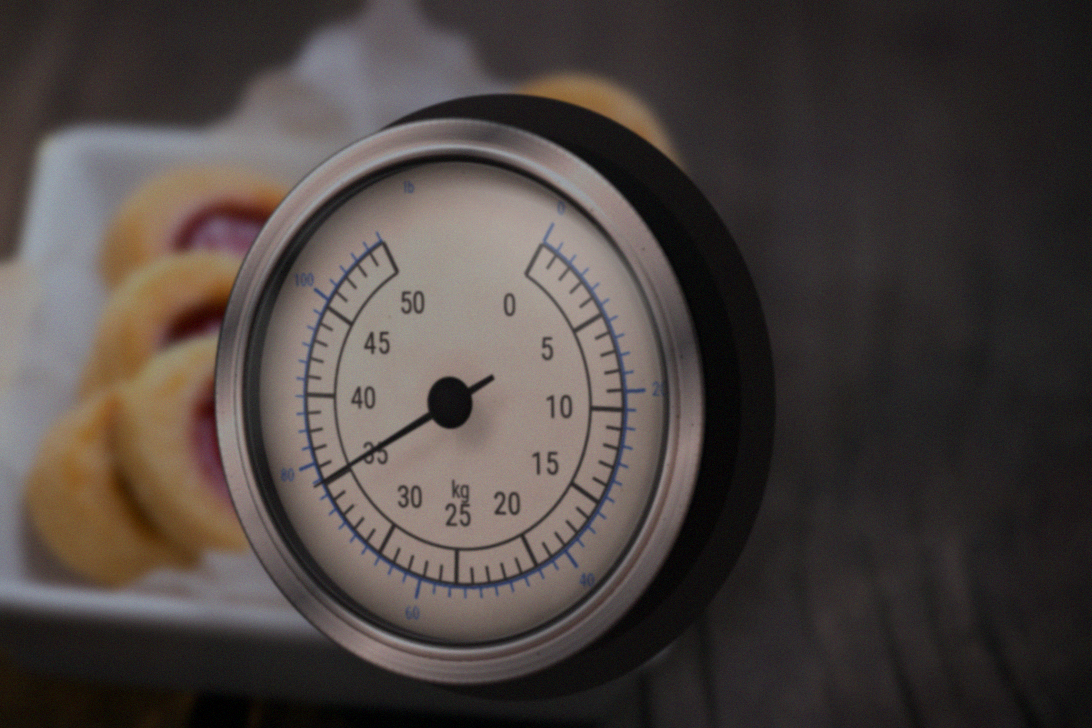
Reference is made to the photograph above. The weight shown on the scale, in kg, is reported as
35 kg
